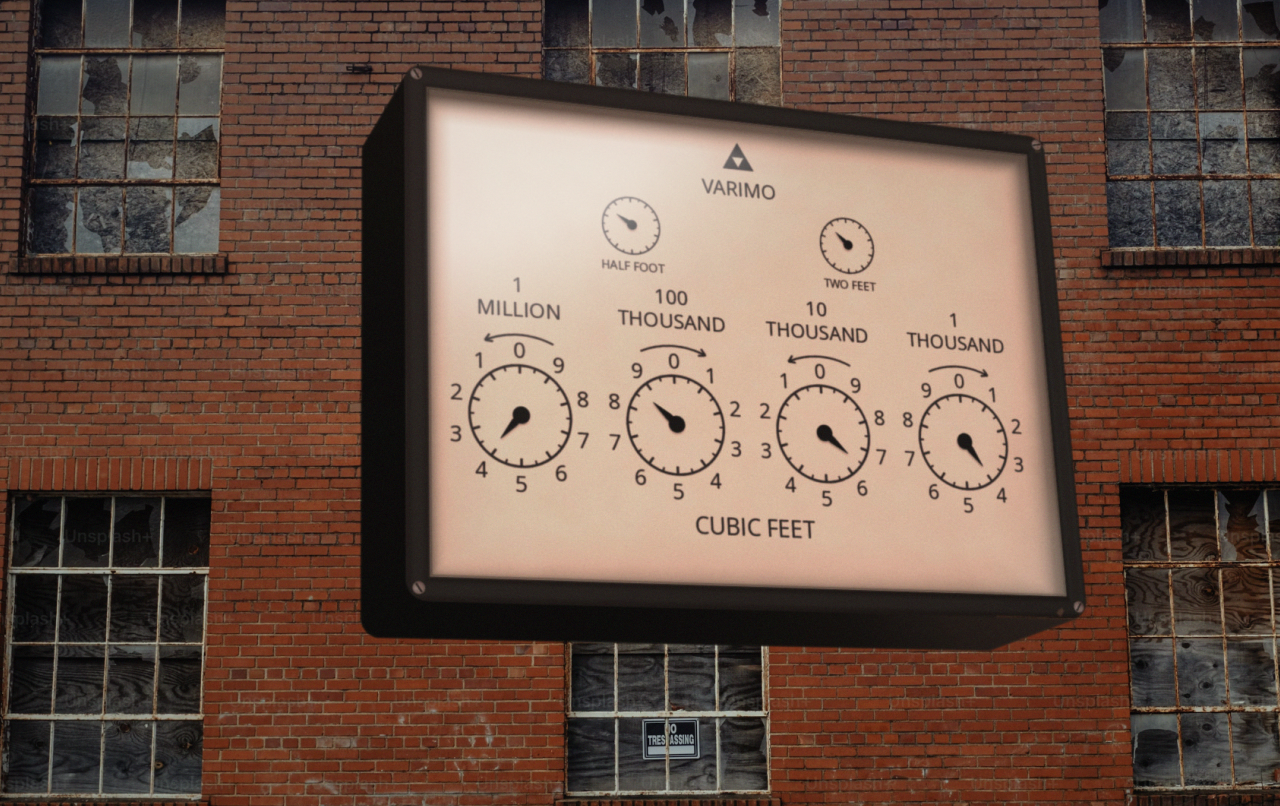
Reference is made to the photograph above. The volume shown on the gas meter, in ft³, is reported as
386400 ft³
